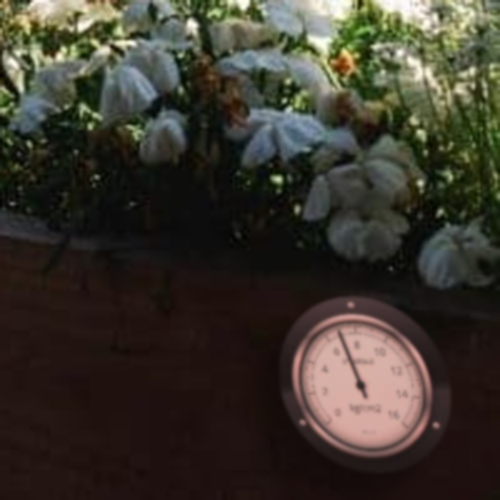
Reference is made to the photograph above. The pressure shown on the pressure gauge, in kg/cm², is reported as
7 kg/cm²
